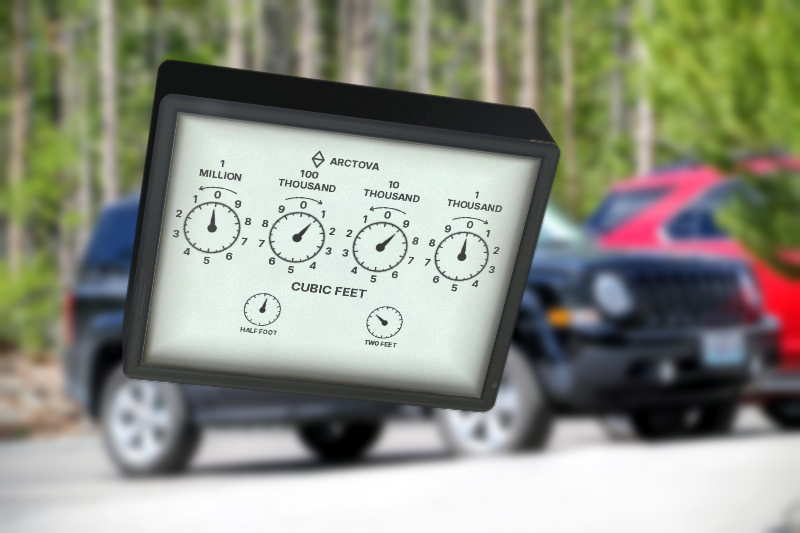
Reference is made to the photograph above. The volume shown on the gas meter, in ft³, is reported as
9000 ft³
